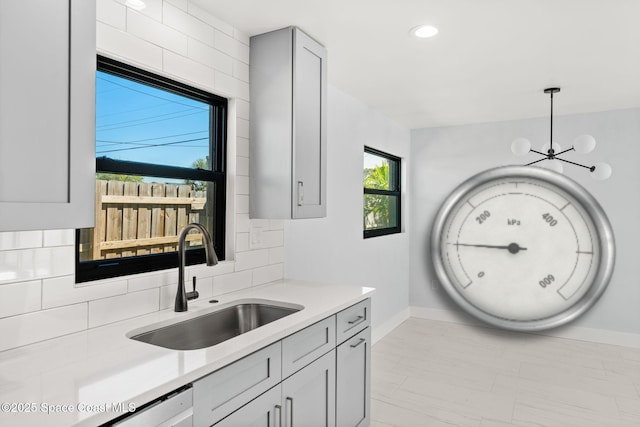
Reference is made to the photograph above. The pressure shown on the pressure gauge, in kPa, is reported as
100 kPa
